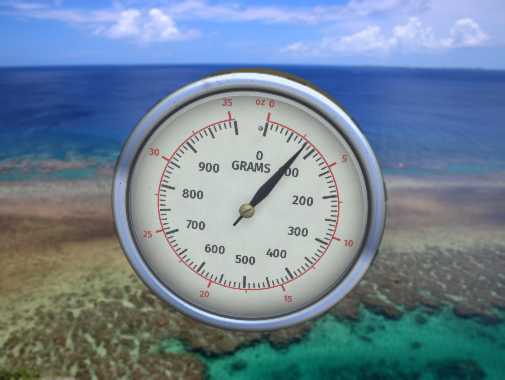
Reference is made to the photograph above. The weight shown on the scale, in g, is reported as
80 g
